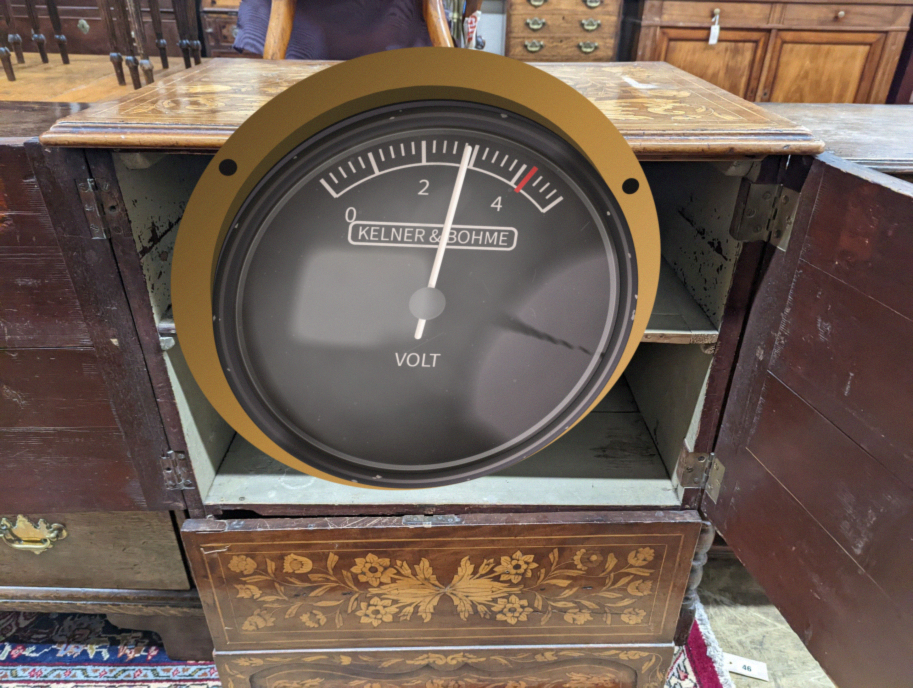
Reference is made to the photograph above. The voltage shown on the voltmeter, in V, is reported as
2.8 V
